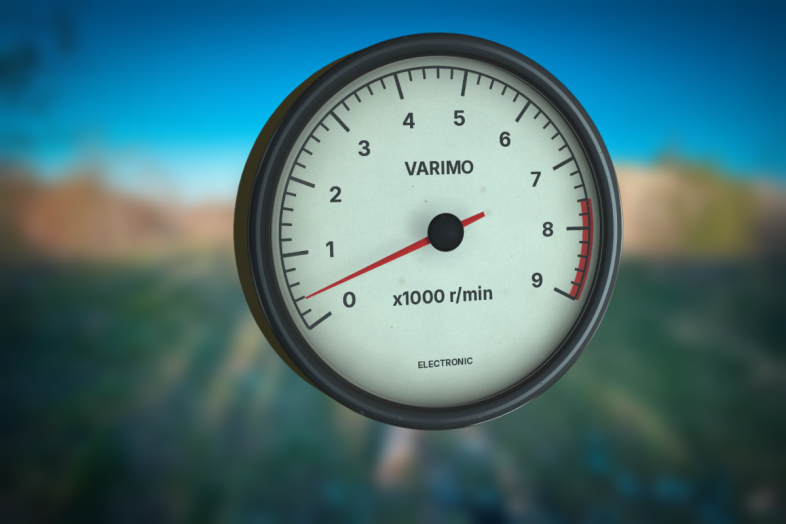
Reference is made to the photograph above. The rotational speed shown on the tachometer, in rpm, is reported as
400 rpm
